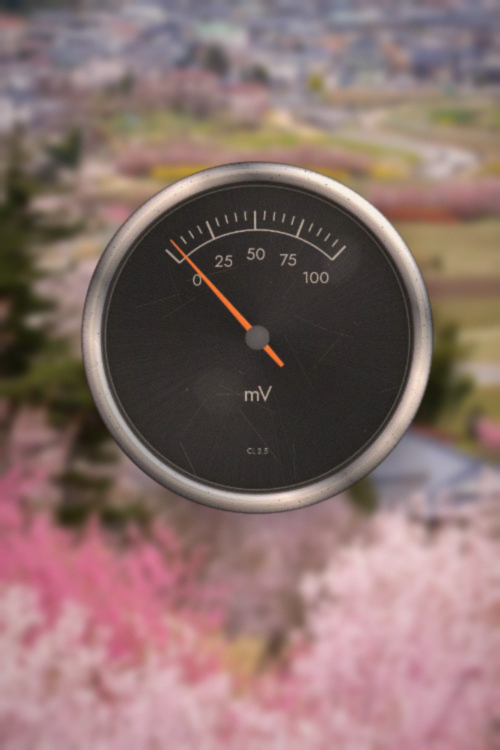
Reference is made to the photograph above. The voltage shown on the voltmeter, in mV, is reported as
5 mV
